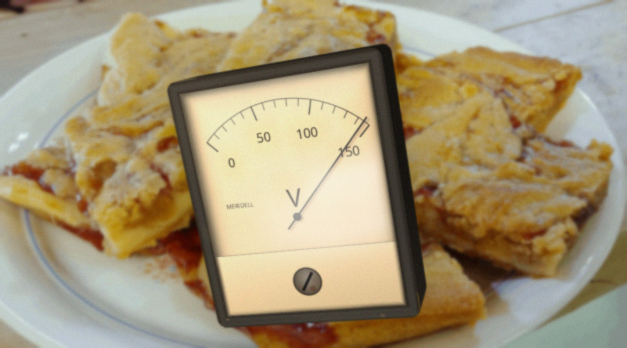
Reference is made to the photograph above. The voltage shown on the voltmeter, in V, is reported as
145 V
